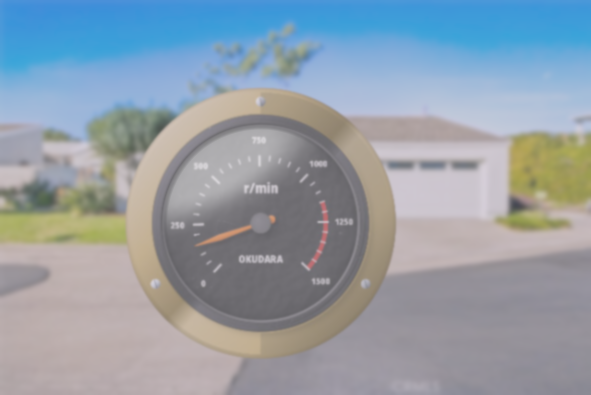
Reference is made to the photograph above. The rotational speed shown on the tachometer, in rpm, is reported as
150 rpm
